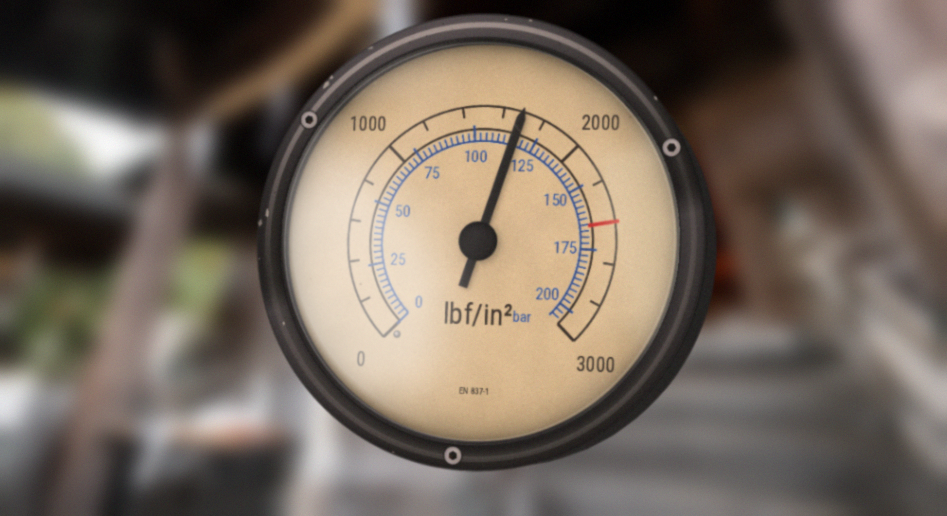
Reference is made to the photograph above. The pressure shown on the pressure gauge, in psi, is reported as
1700 psi
